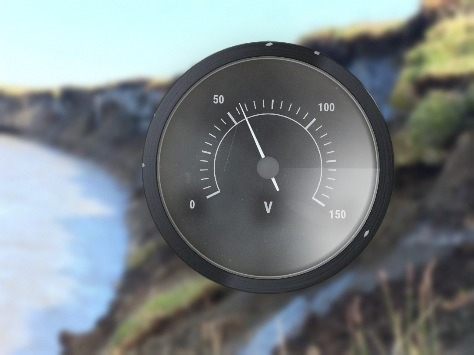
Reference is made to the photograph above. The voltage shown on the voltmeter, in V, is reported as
57.5 V
